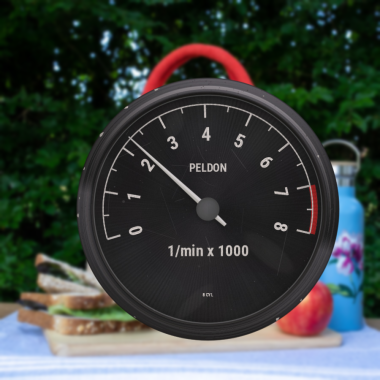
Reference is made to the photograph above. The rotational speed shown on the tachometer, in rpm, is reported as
2250 rpm
